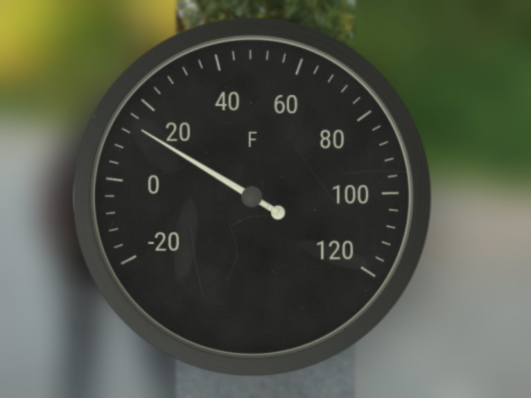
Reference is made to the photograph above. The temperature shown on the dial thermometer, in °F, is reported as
14 °F
